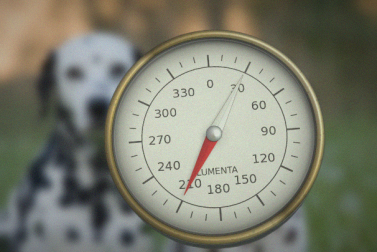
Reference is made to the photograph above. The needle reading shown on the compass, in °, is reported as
210 °
